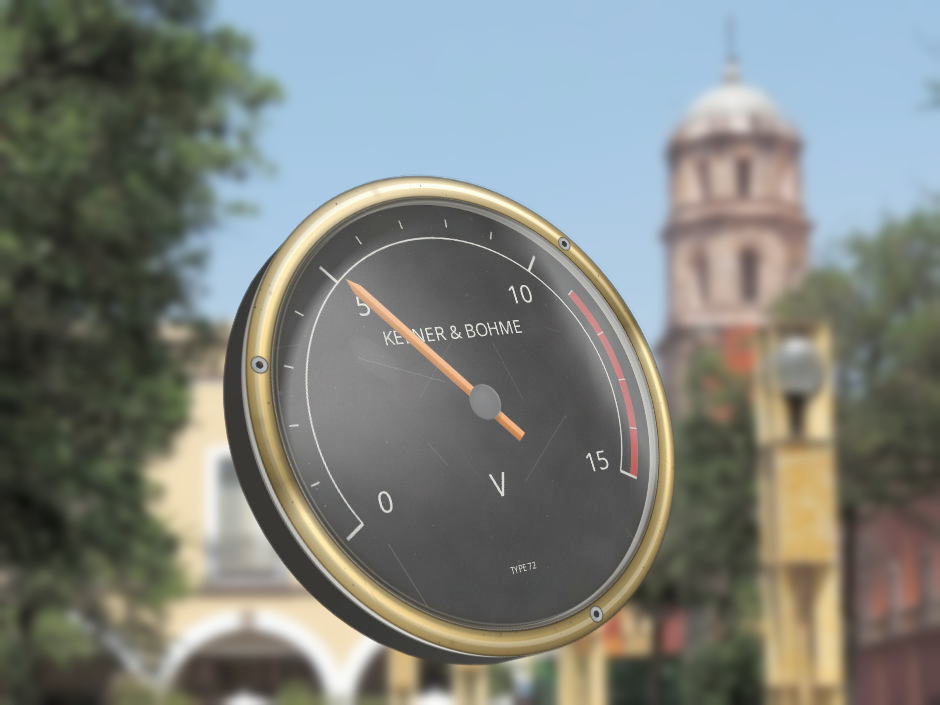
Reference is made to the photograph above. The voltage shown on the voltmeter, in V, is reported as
5 V
